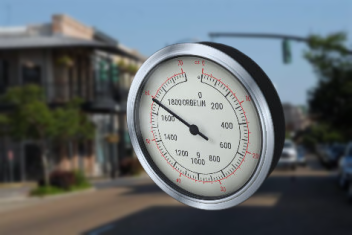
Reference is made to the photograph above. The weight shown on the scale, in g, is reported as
1700 g
